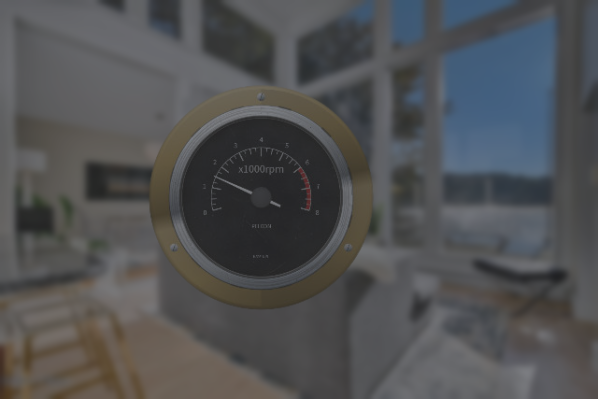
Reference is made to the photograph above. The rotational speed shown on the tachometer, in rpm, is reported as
1500 rpm
